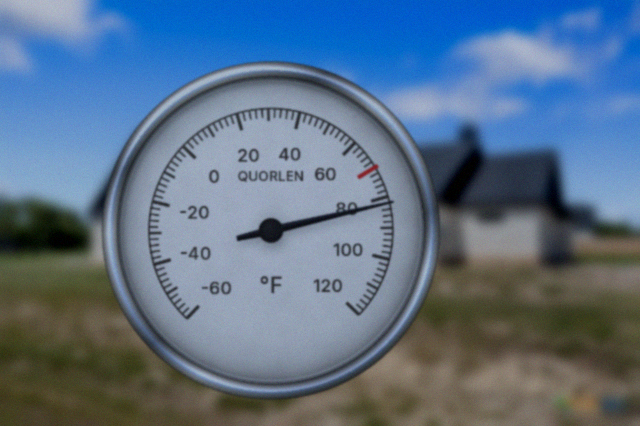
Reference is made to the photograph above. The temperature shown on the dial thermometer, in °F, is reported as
82 °F
